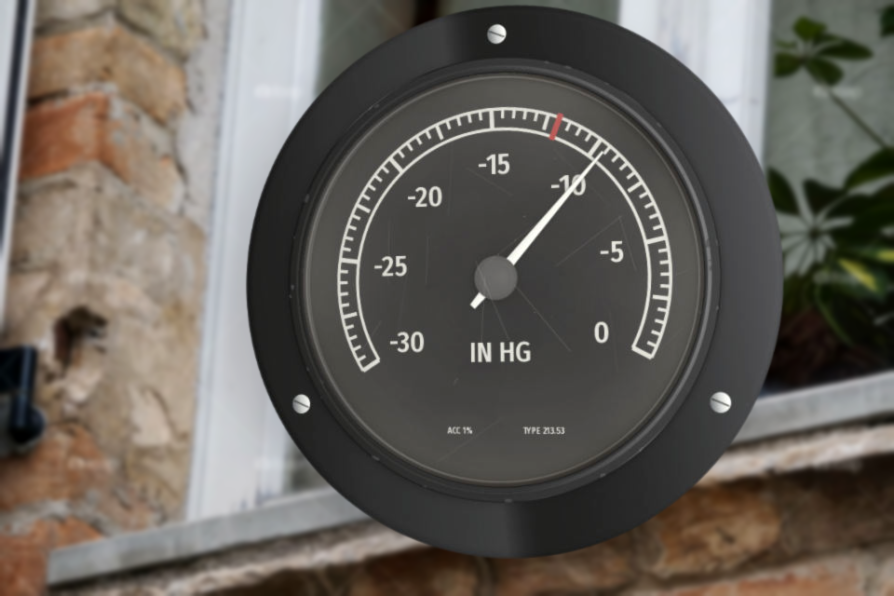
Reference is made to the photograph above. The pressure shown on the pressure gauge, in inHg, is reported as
-9.5 inHg
